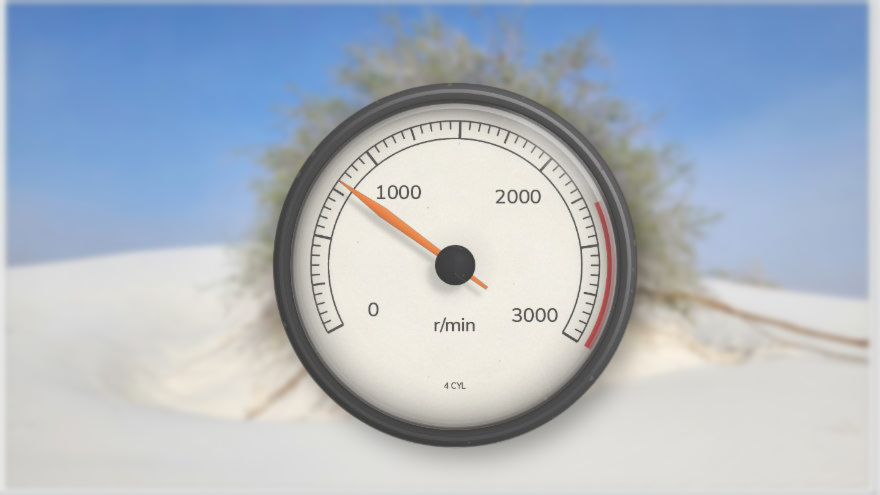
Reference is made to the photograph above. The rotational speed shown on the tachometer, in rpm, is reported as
800 rpm
